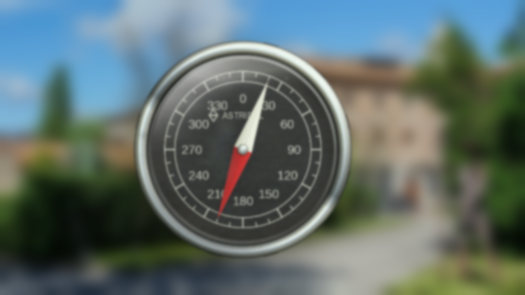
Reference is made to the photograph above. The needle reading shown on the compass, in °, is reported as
200 °
